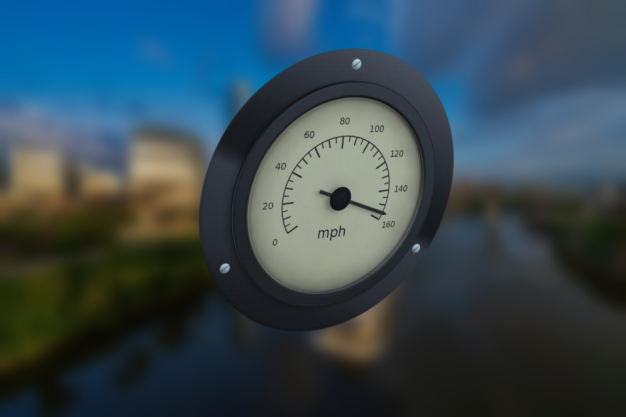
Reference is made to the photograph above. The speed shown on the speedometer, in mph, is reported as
155 mph
